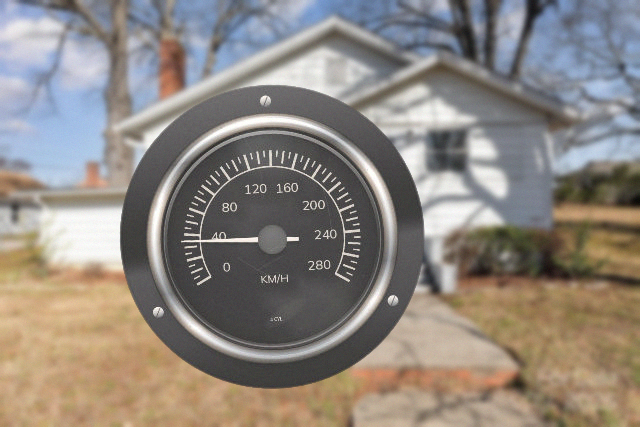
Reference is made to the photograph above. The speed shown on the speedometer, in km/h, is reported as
35 km/h
